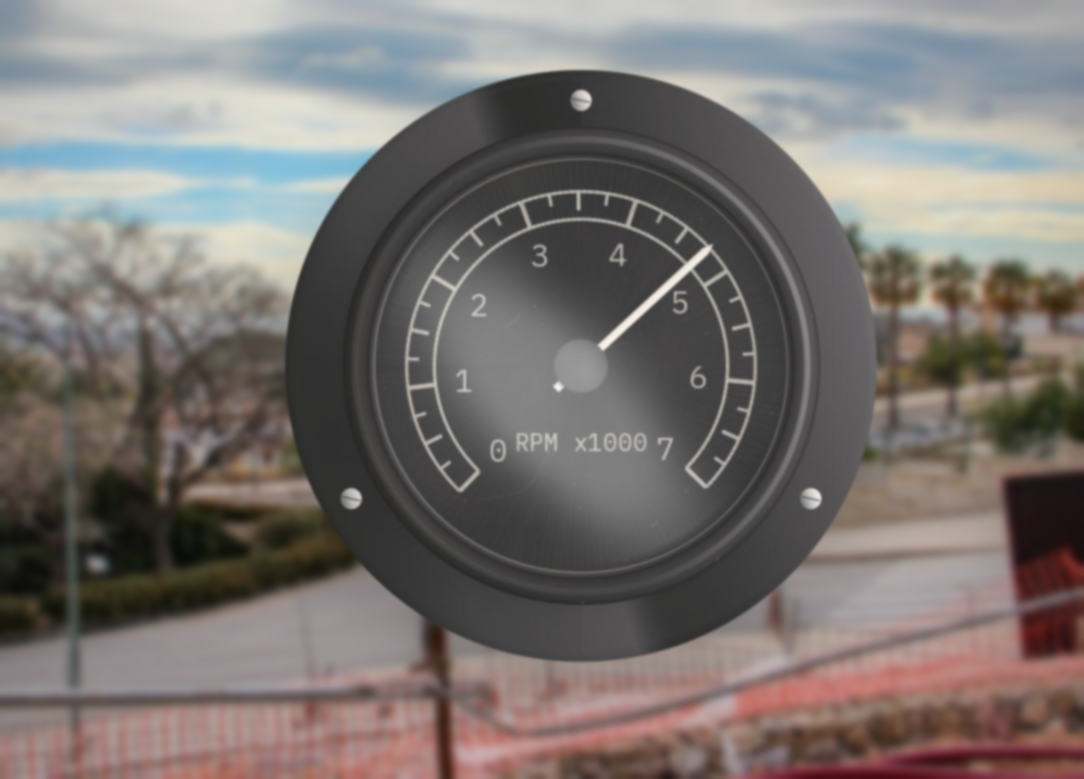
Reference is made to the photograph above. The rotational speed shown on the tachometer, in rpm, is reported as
4750 rpm
